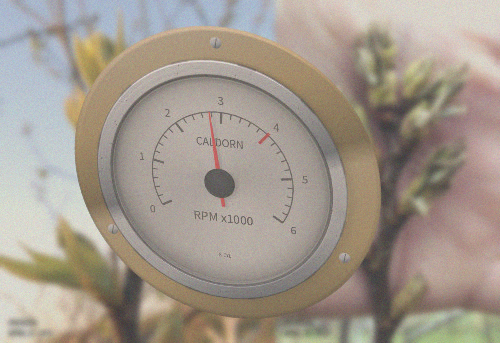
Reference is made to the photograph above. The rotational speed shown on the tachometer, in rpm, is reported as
2800 rpm
